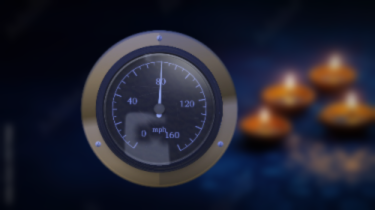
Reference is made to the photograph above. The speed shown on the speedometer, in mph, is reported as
80 mph
